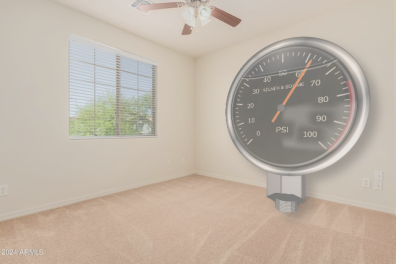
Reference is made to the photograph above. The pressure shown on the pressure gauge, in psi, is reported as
62 psi
